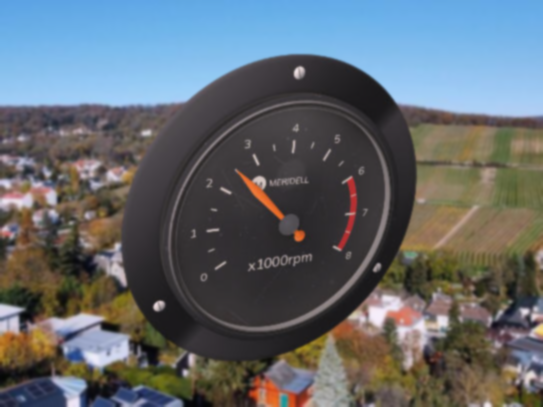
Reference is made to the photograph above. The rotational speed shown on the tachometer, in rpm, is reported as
2500 rpm
